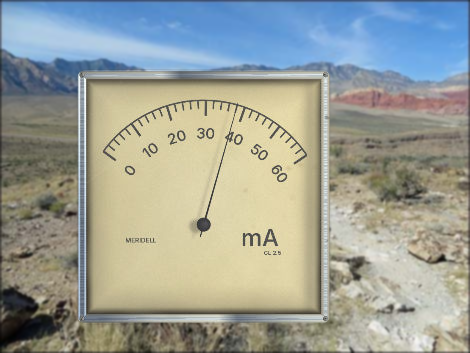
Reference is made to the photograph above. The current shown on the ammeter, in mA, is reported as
38 mA
